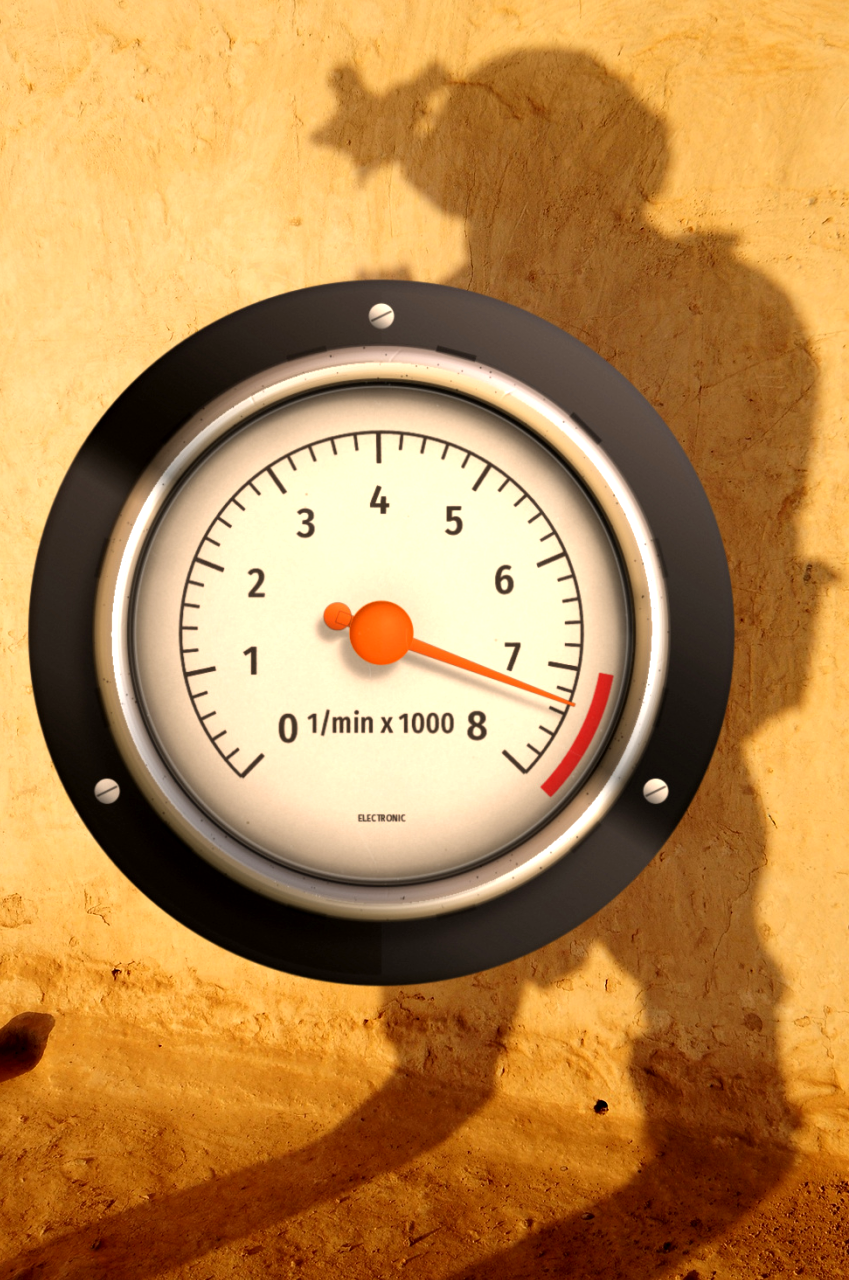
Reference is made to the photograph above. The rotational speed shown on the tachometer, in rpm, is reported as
7300 rpm
